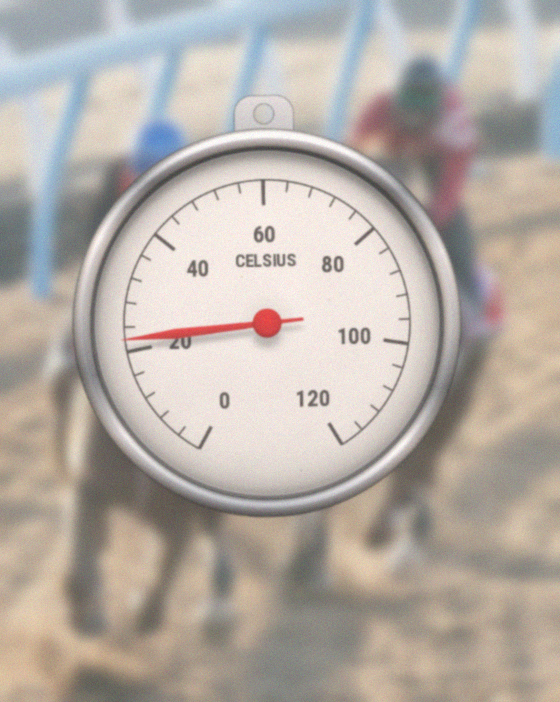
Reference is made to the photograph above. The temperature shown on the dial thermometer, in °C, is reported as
22 °C
